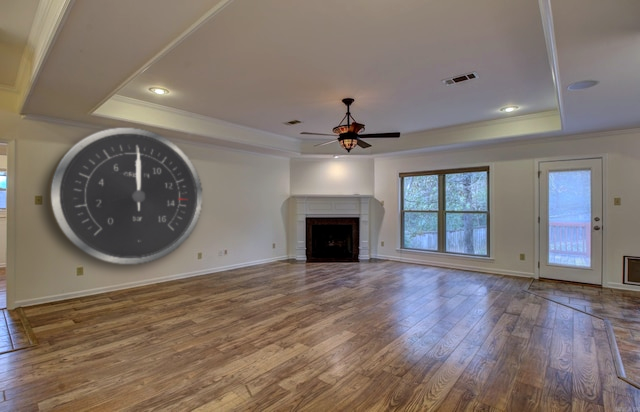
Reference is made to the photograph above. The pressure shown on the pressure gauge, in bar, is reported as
8 bar
